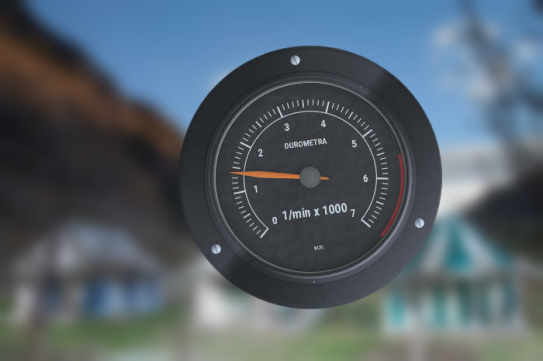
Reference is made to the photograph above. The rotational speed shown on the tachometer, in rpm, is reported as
1400 rpm
